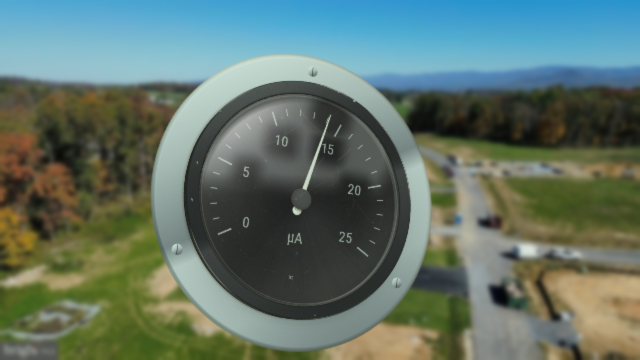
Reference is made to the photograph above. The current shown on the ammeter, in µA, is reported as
14 µA
